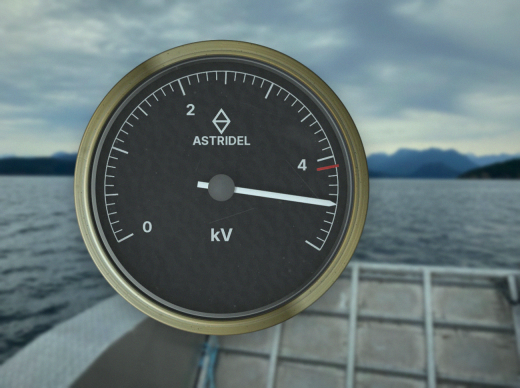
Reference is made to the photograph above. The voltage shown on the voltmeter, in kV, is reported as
4.5 kV
